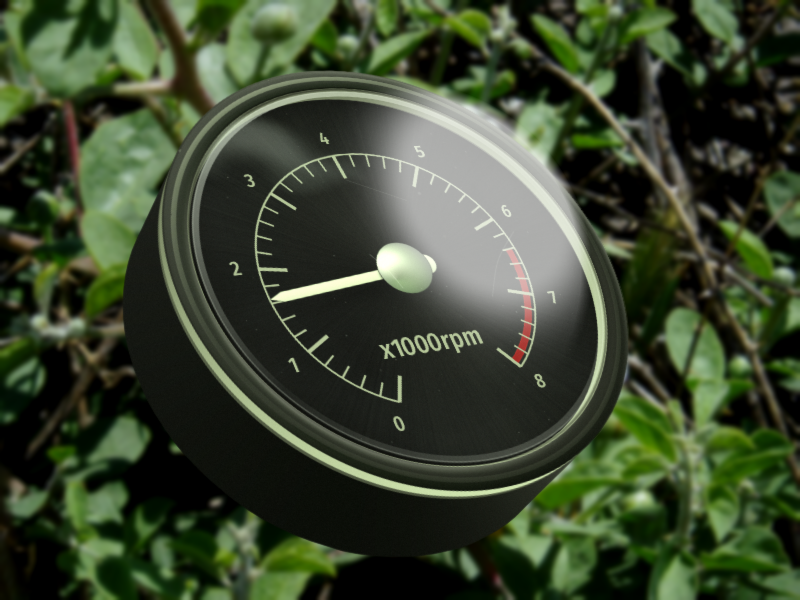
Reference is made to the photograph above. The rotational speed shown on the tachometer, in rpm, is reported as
1600 rpm
